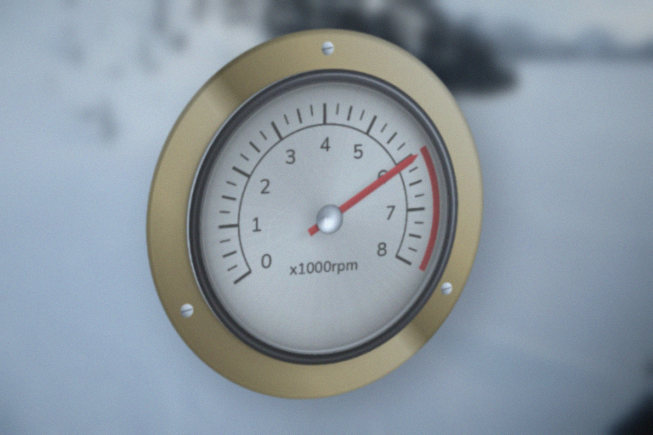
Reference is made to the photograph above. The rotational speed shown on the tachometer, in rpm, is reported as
6000 rpm
